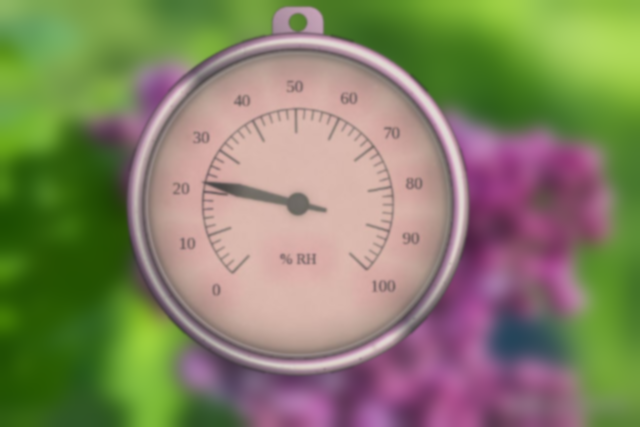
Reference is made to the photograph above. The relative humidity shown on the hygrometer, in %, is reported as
22 %
